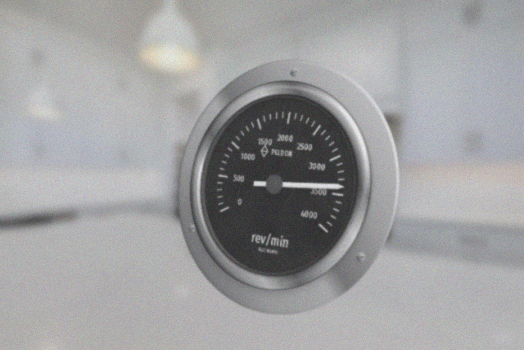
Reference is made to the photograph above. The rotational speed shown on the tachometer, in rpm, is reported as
3400 rpm
